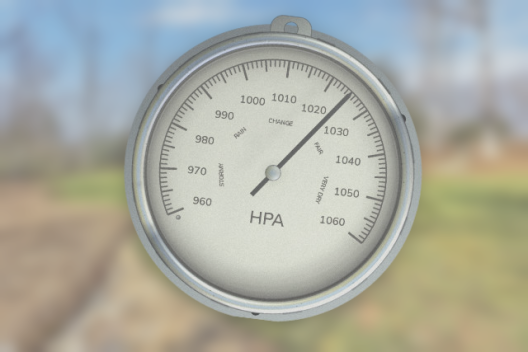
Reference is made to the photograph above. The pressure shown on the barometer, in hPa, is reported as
1025 hPa
